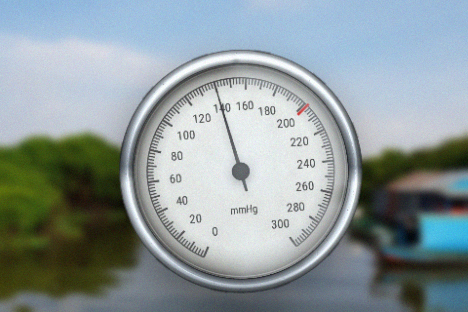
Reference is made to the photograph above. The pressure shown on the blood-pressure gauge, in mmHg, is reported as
140 mmHg
